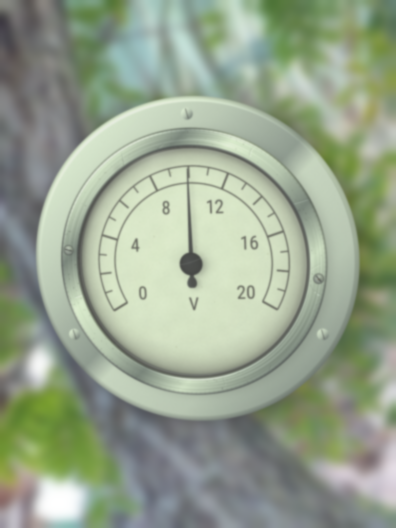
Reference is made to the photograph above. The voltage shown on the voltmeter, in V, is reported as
10 V
